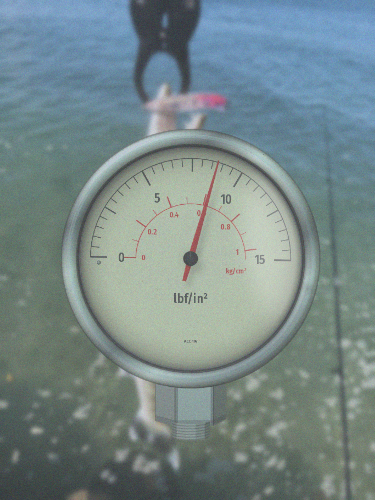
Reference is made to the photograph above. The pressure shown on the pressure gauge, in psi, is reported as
8.75 psi
